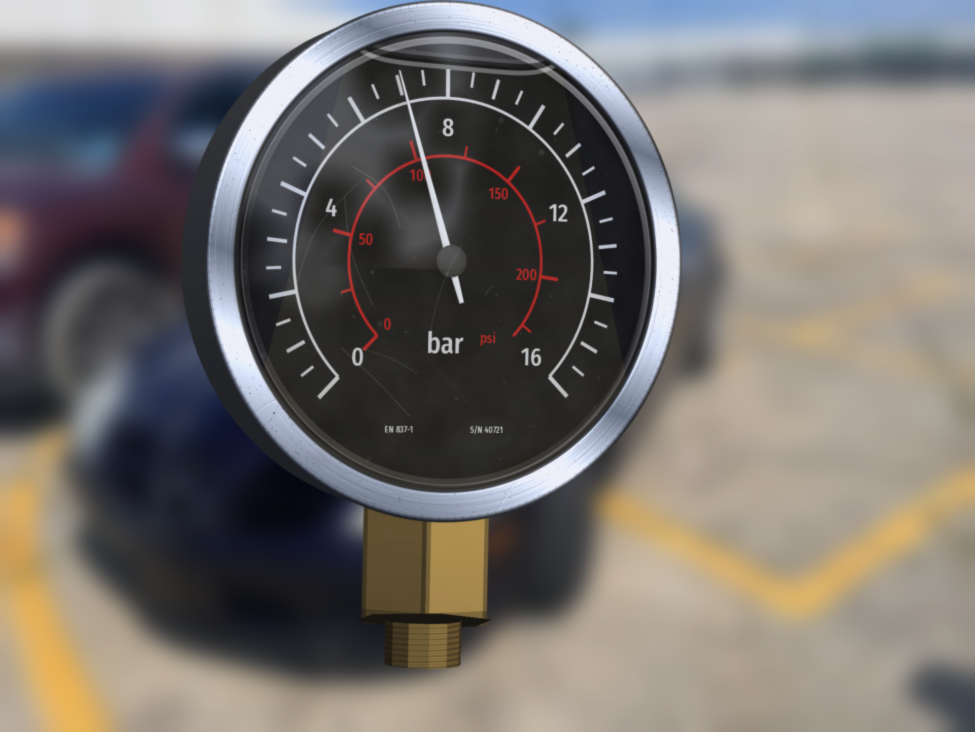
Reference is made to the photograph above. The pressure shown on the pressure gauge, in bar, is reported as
7 bar
